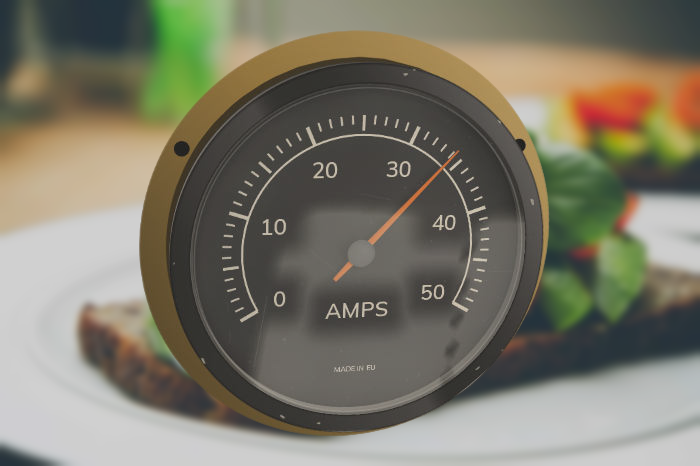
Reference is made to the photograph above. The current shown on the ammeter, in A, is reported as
34 A
